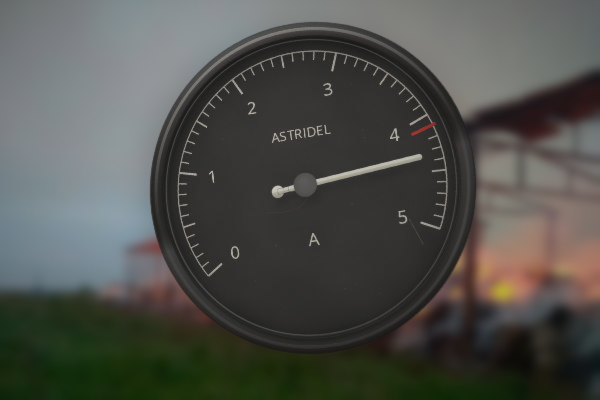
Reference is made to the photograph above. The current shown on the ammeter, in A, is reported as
4.35 A
